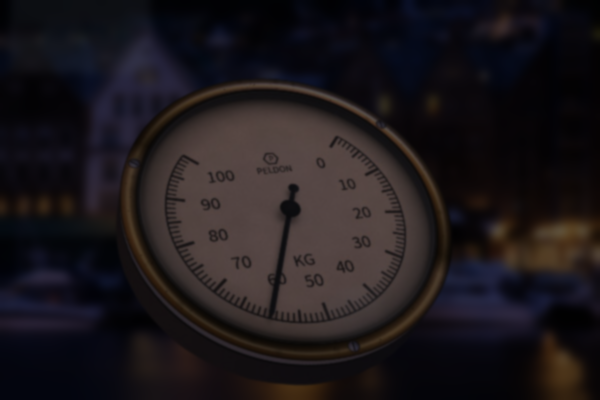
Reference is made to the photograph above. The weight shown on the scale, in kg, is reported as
60 kg
